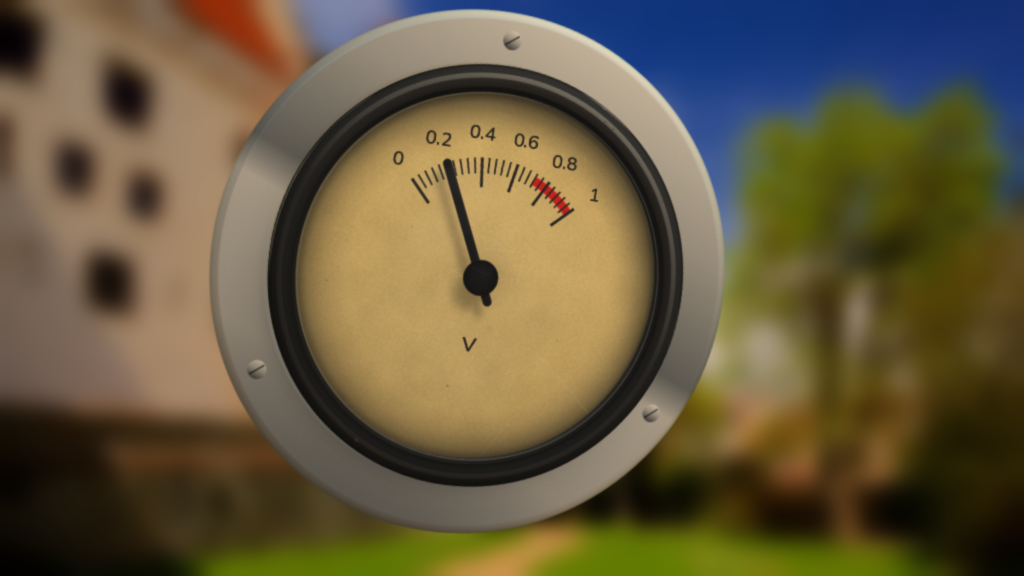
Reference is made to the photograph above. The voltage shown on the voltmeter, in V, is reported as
0.2 V
